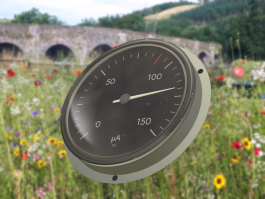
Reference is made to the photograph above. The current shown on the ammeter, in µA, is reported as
120 µA
